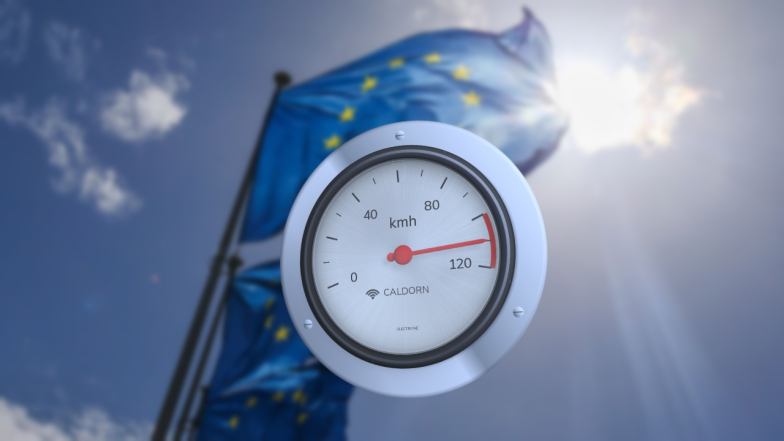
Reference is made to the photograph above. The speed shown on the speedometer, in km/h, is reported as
110 km/h
